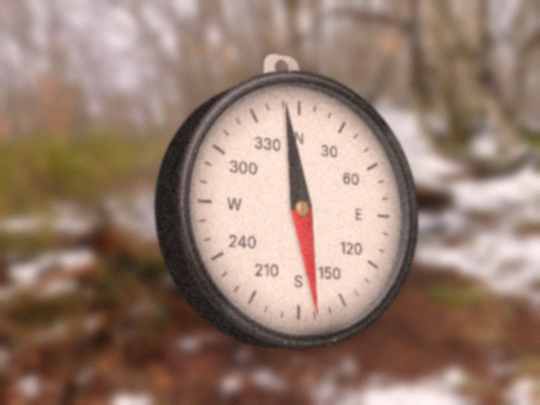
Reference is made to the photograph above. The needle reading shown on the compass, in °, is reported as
170 °
